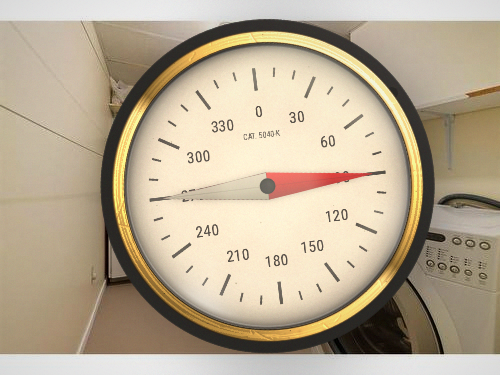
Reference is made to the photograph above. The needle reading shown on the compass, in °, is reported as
90 °
